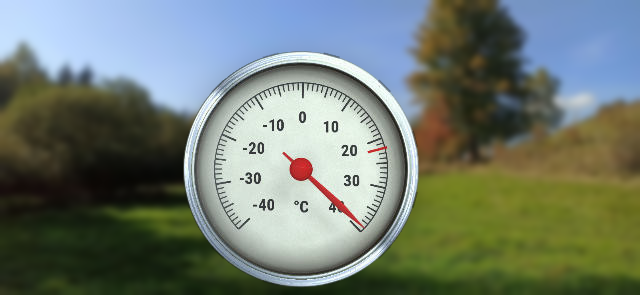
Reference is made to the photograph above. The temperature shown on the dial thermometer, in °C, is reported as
39 °C
